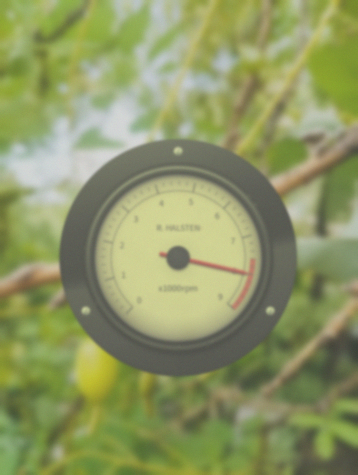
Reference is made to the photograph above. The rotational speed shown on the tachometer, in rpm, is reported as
8000 rpm
